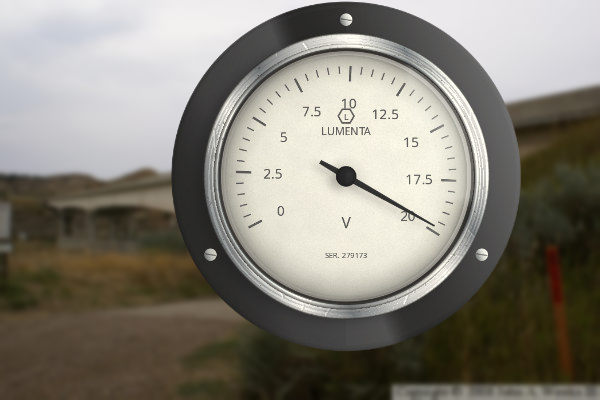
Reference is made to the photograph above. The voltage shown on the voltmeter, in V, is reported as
19.75 V
